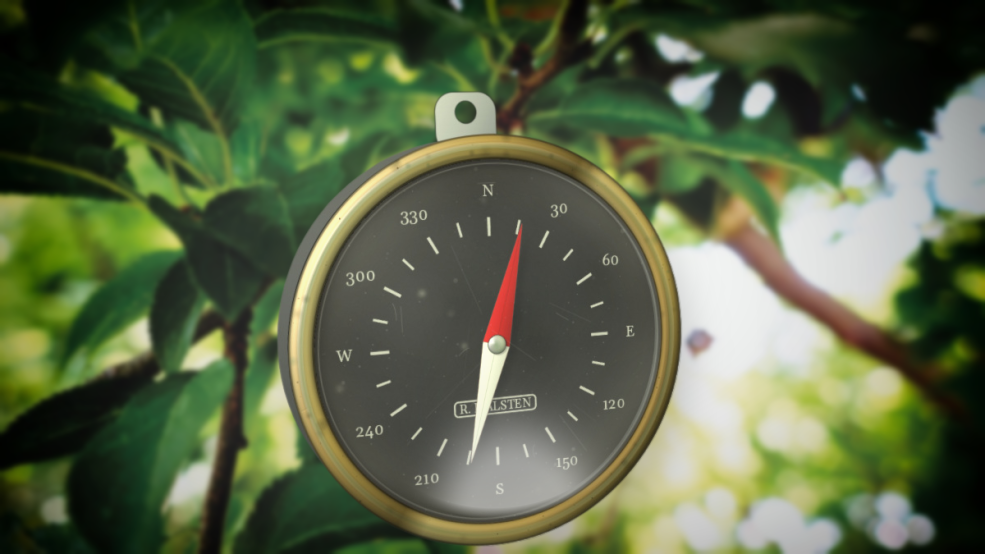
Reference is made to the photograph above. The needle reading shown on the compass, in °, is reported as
15 °
